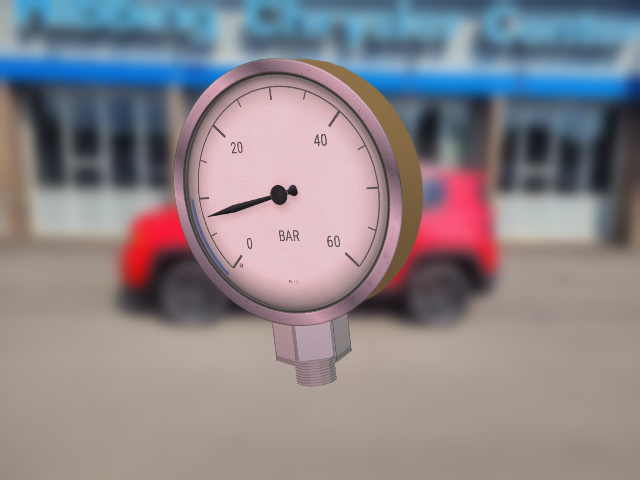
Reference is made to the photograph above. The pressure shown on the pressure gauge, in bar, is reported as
7.5 bar
